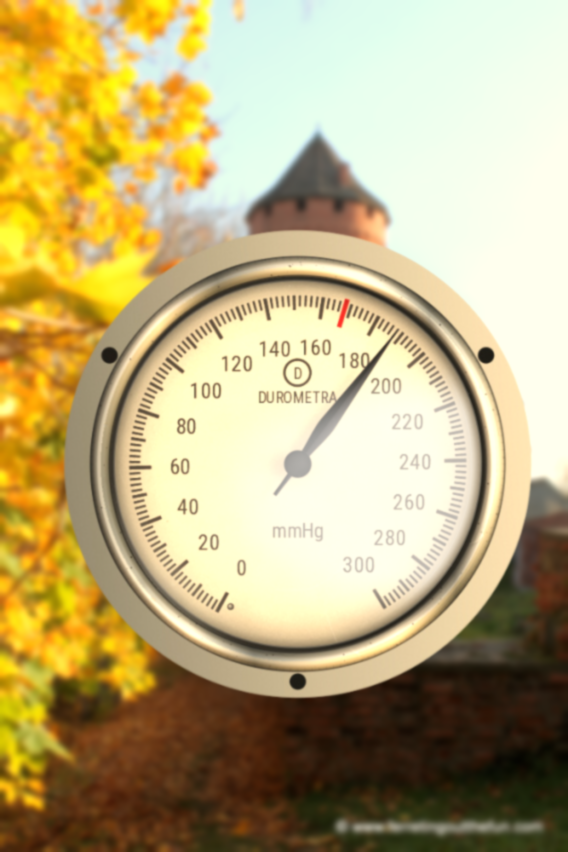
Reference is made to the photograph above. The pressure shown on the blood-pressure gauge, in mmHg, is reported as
188 mmHg
